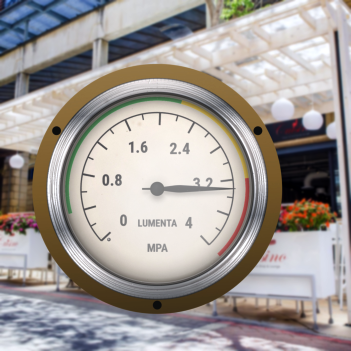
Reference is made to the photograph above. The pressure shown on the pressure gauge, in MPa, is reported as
3.3 MPa
